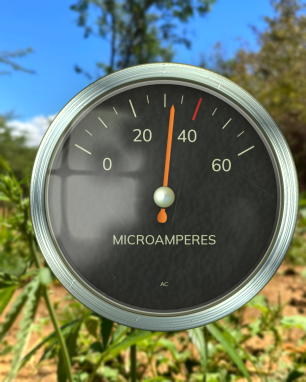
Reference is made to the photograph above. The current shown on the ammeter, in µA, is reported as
32.5 µA
